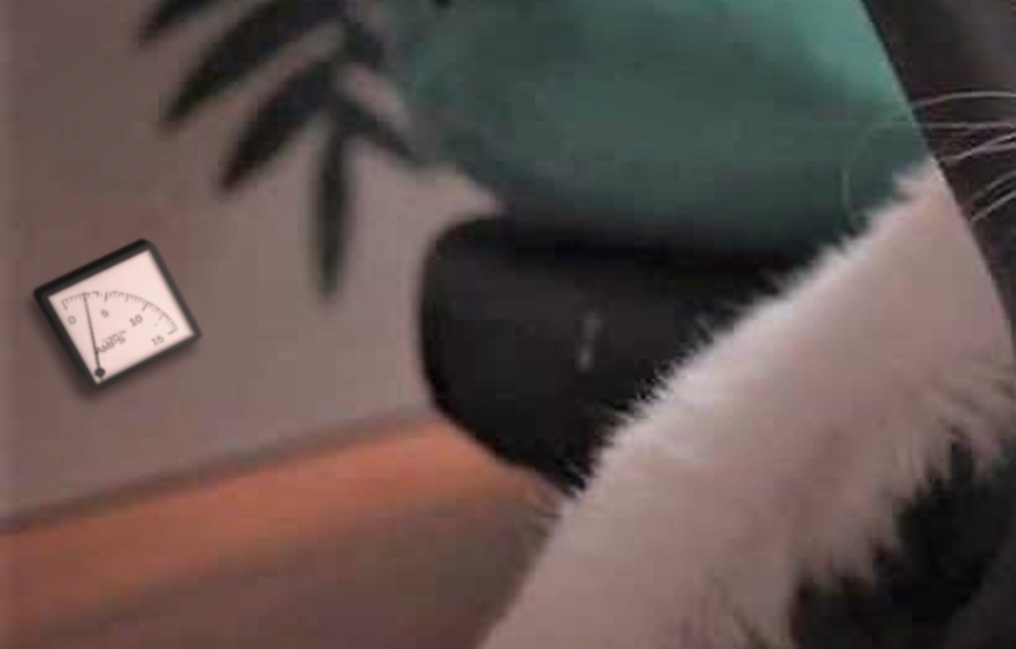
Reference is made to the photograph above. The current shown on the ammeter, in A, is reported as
2.5 A
